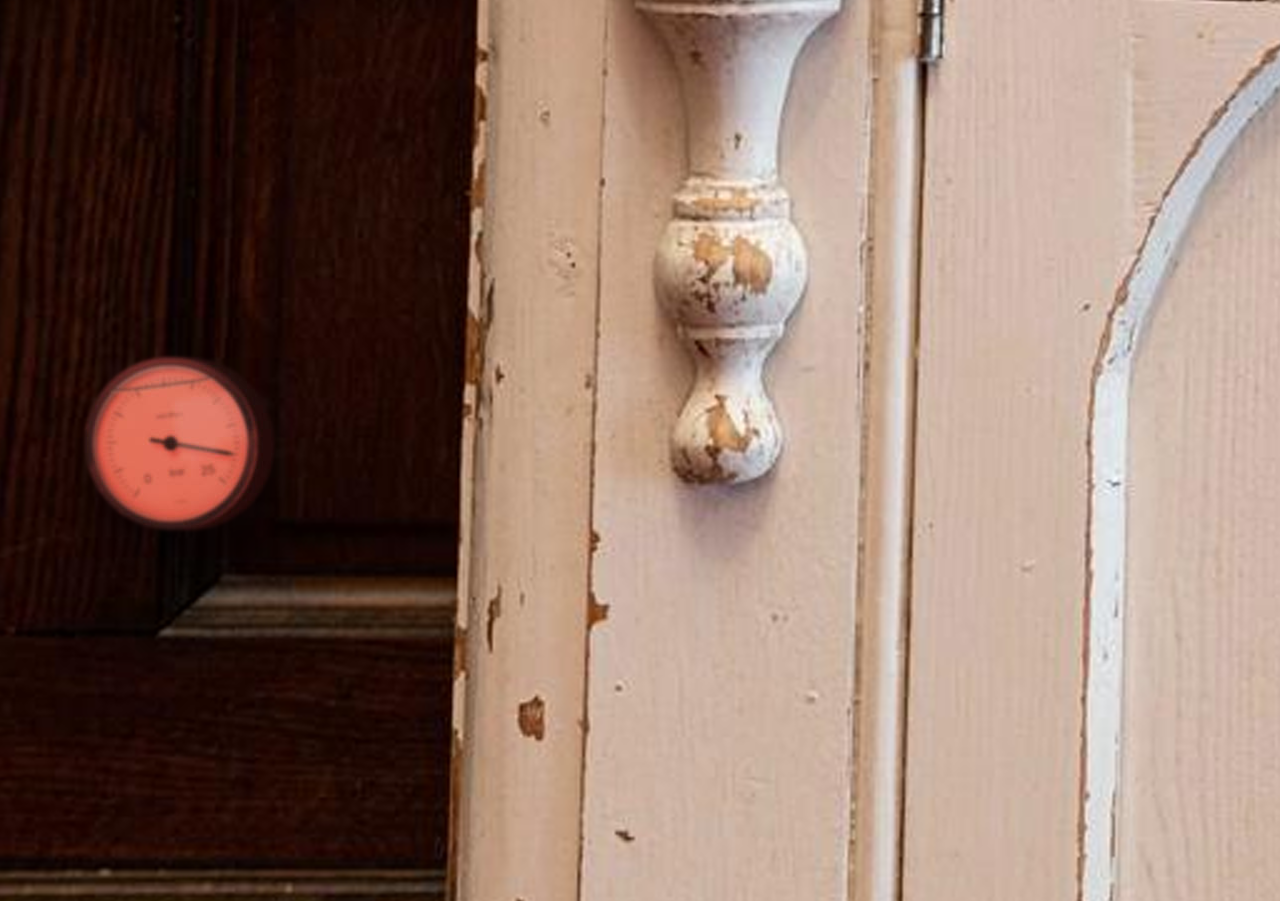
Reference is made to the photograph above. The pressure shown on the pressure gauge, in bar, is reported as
22.5 bar
